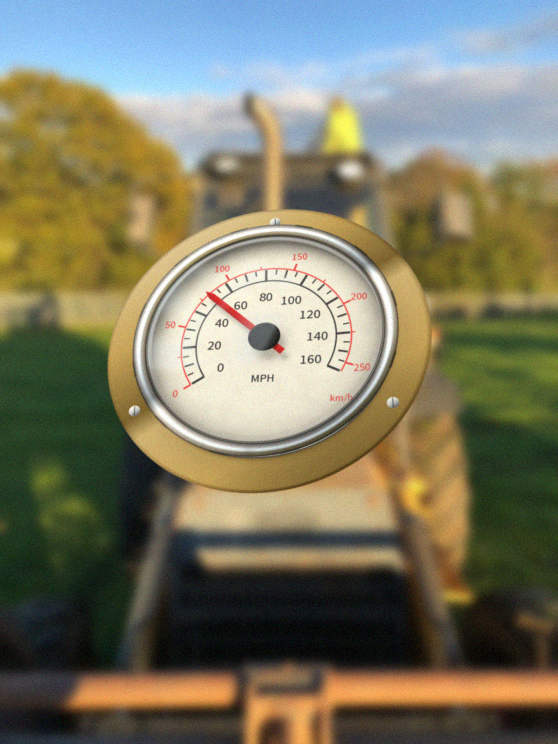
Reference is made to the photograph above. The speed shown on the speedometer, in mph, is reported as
50 mph
